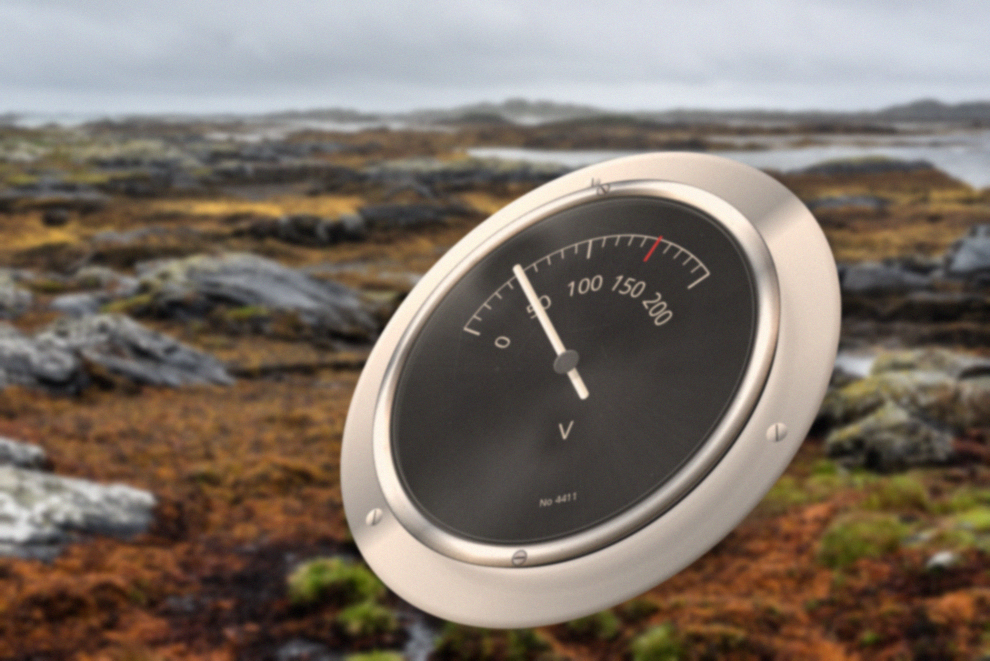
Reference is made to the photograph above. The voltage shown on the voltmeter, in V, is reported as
50 V
